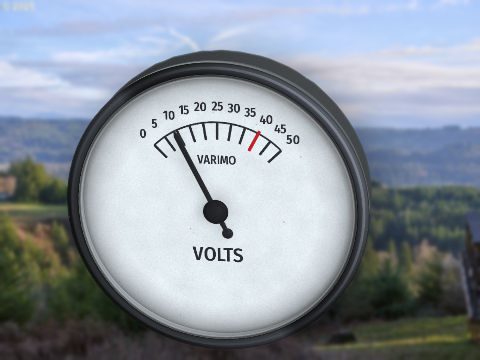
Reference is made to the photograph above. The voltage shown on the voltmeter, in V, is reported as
10 V
